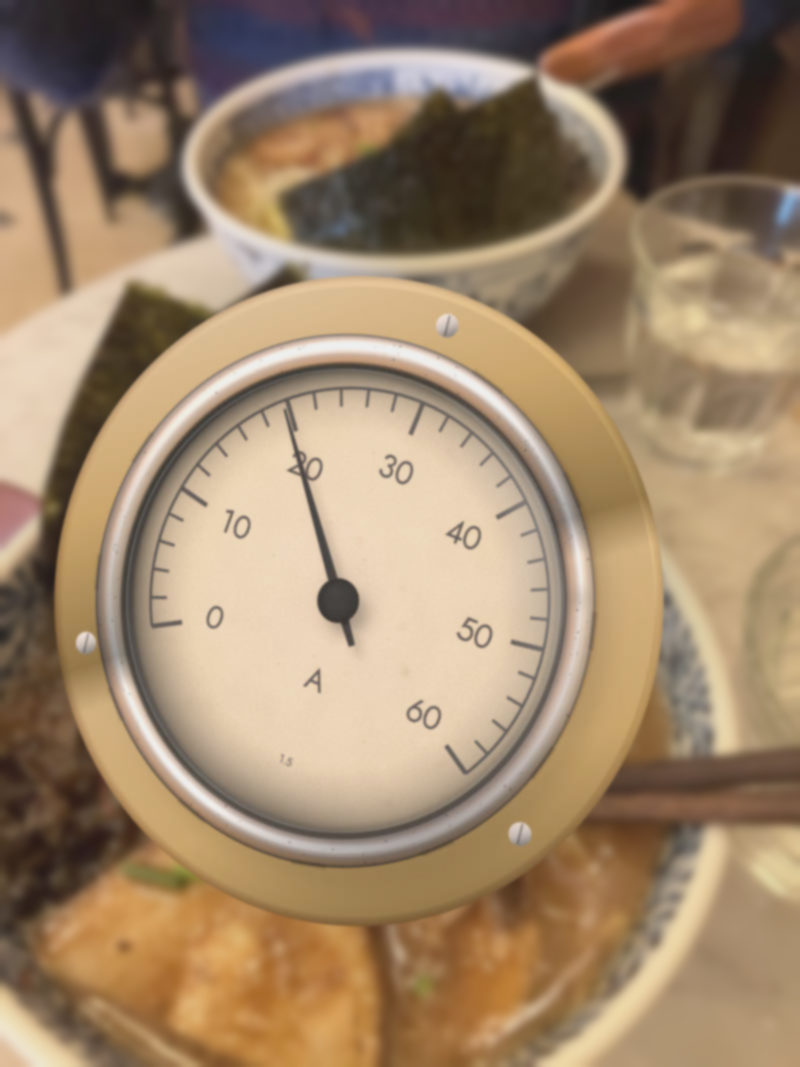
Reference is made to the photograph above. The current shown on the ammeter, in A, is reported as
20 A
